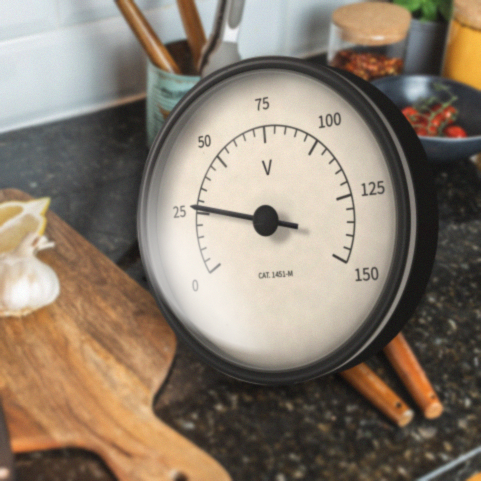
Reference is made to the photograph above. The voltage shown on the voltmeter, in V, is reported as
27.5 V
